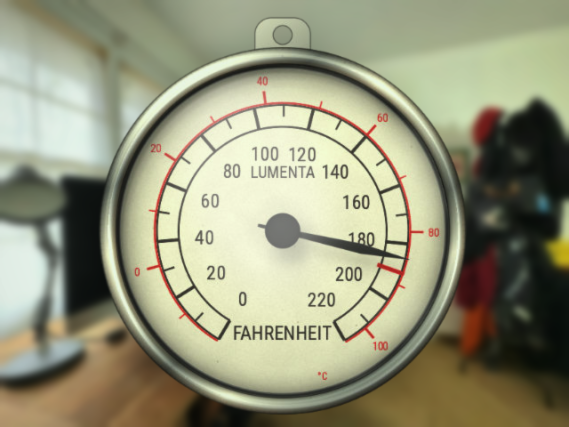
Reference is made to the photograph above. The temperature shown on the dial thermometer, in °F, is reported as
185 °F
